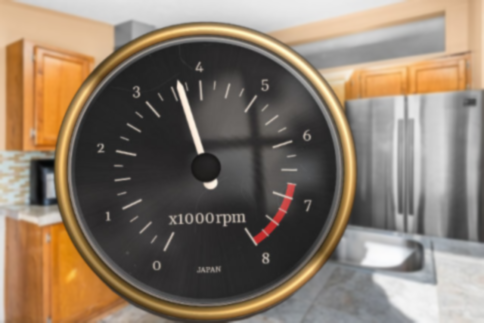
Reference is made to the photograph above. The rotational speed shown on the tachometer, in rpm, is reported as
3625 rpm
